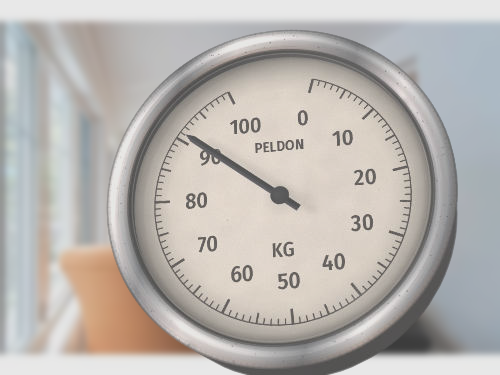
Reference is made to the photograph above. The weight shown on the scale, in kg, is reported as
91 kg
